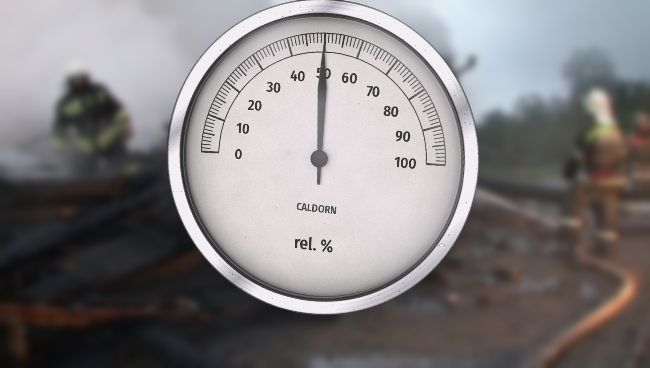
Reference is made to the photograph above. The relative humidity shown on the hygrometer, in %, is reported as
50 %
